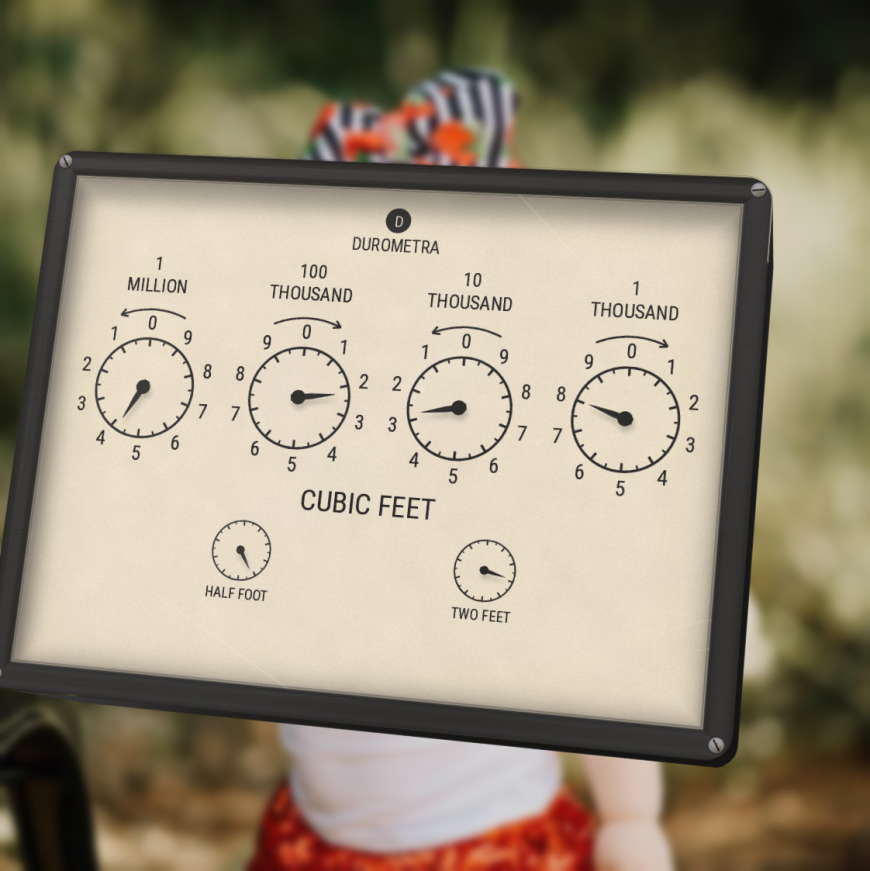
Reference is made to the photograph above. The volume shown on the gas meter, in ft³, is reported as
422800 ft³
